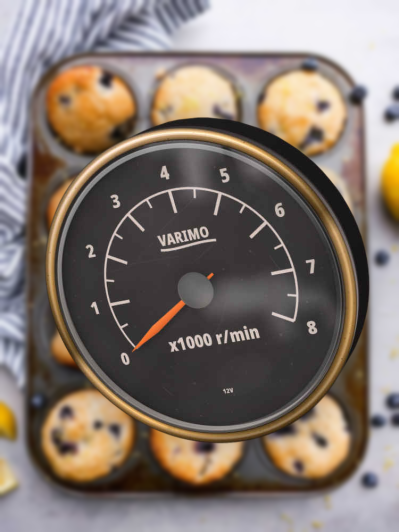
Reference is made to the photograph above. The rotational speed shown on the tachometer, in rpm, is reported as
0 rpm
